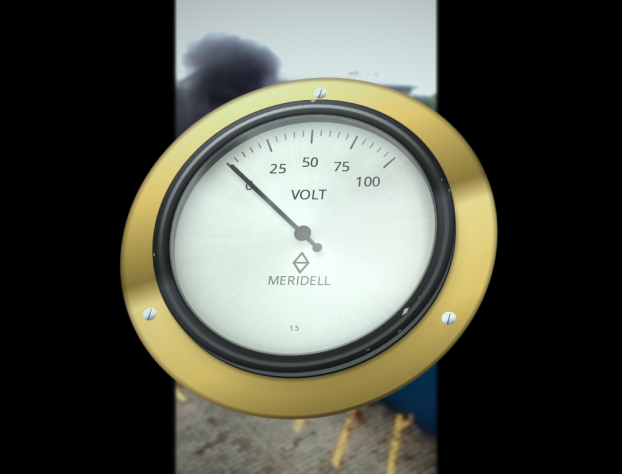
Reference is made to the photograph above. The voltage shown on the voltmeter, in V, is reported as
0 V
